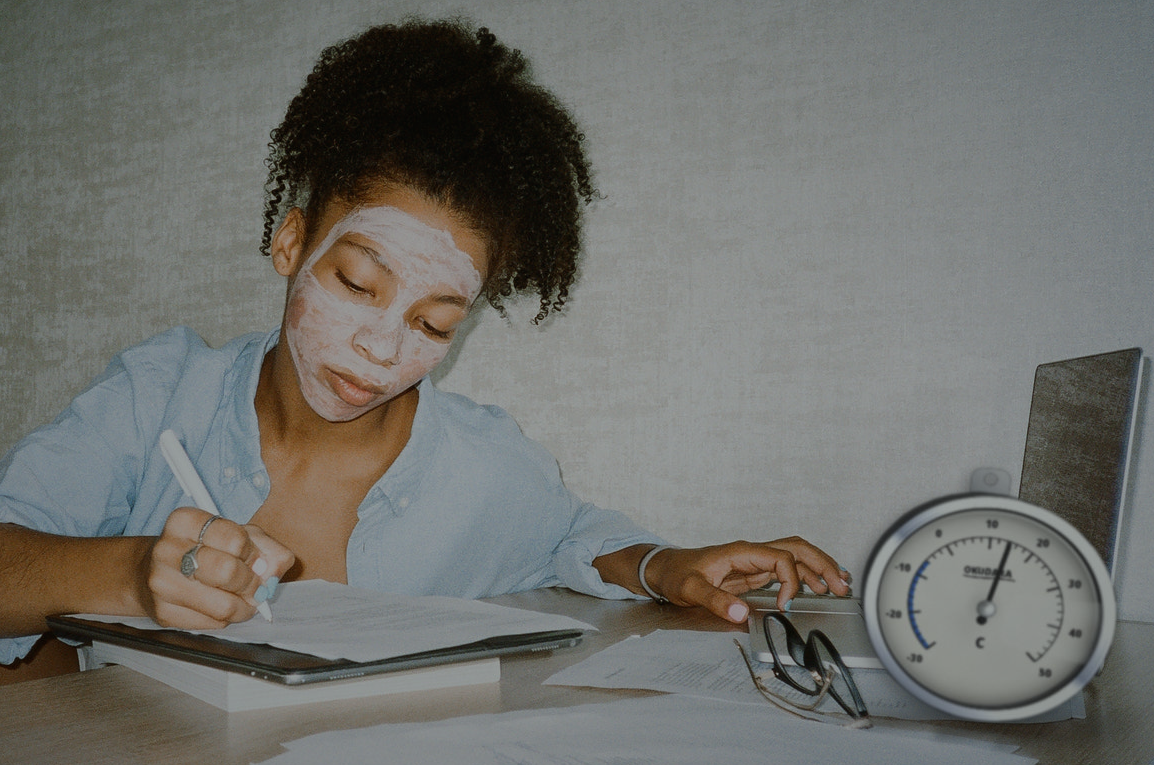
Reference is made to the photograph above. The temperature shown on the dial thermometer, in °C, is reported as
14 °C
